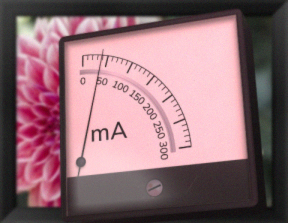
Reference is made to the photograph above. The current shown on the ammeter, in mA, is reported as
40 mA
